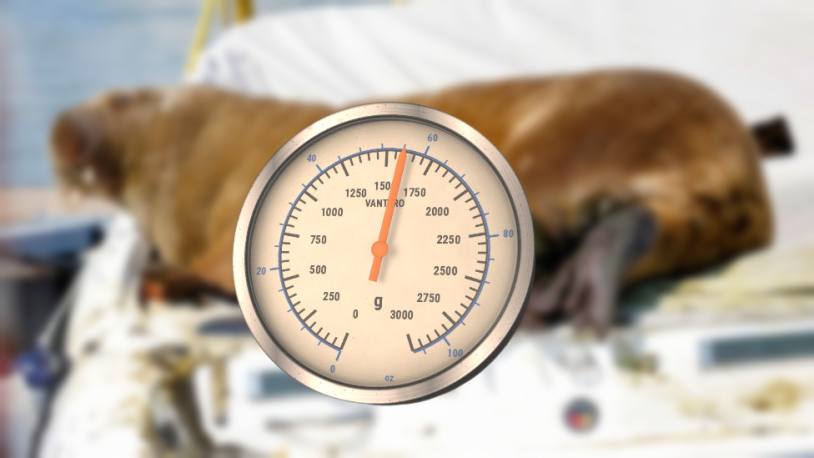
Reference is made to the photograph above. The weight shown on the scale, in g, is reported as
1600 g
